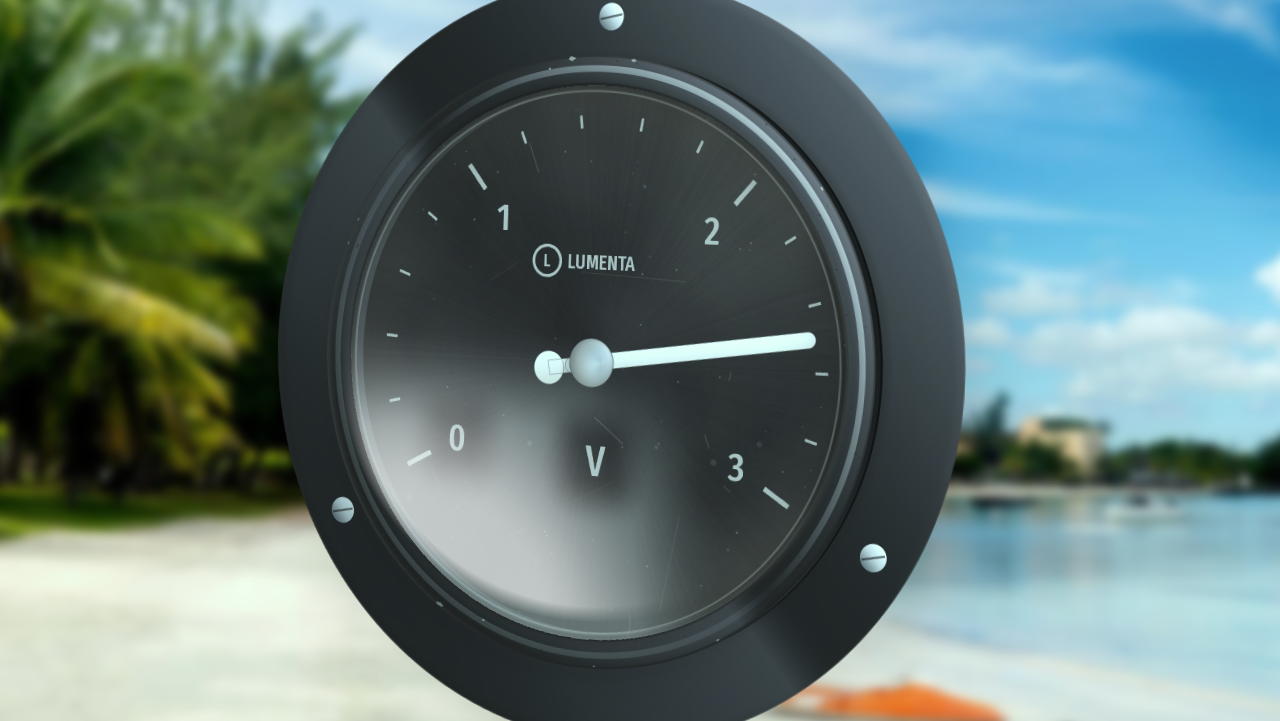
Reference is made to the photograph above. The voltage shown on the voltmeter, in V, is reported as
2.5 V
